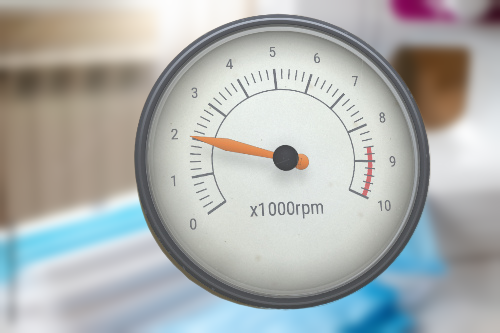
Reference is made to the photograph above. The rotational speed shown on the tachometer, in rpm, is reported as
2000 rpm
